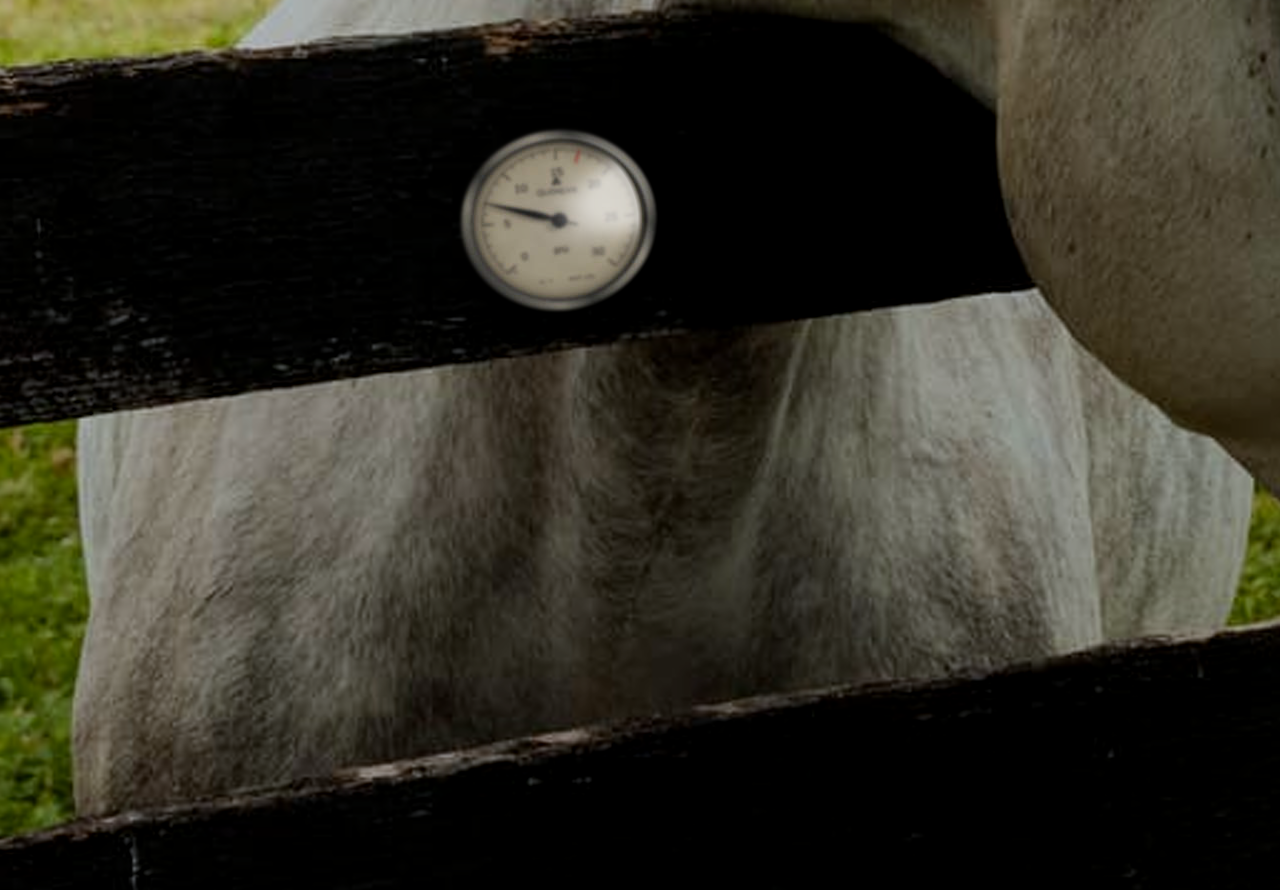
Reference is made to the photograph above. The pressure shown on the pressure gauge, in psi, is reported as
7 psi
